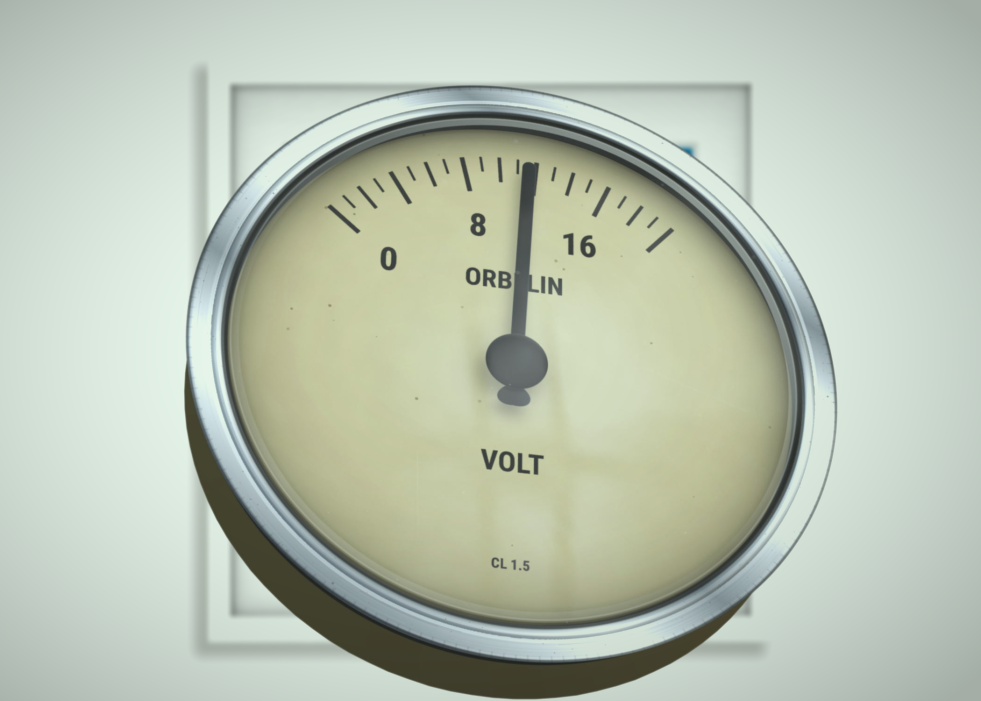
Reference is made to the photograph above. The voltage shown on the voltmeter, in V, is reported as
11.5 V
